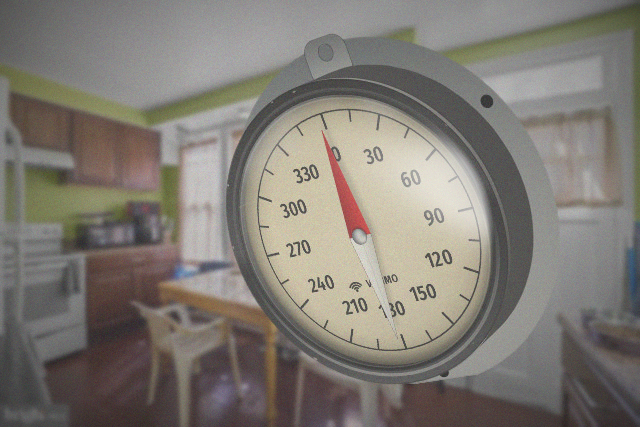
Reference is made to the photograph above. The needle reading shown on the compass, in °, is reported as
0 °
